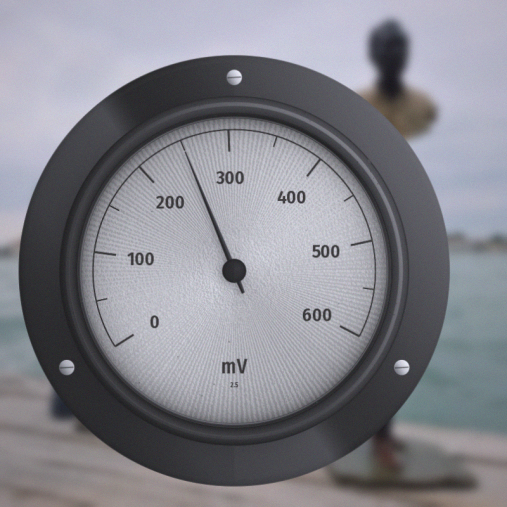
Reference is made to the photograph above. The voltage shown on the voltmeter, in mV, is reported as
250 mV
